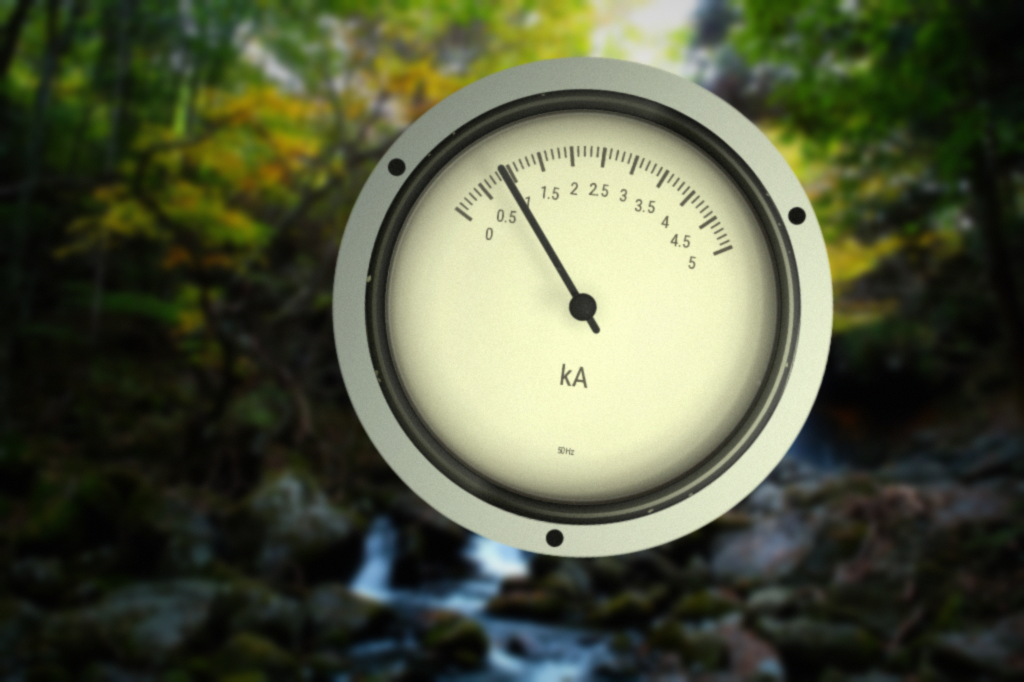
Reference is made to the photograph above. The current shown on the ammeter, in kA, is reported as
0.9 kA
